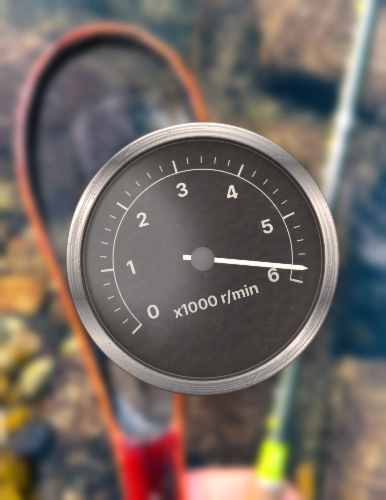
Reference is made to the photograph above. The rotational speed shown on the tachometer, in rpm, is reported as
5800 rpm
